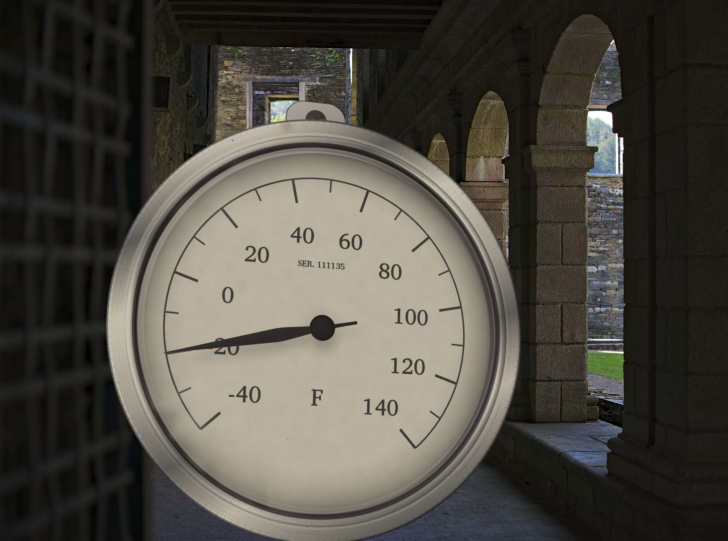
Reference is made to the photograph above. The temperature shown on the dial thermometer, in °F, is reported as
-20 °F
